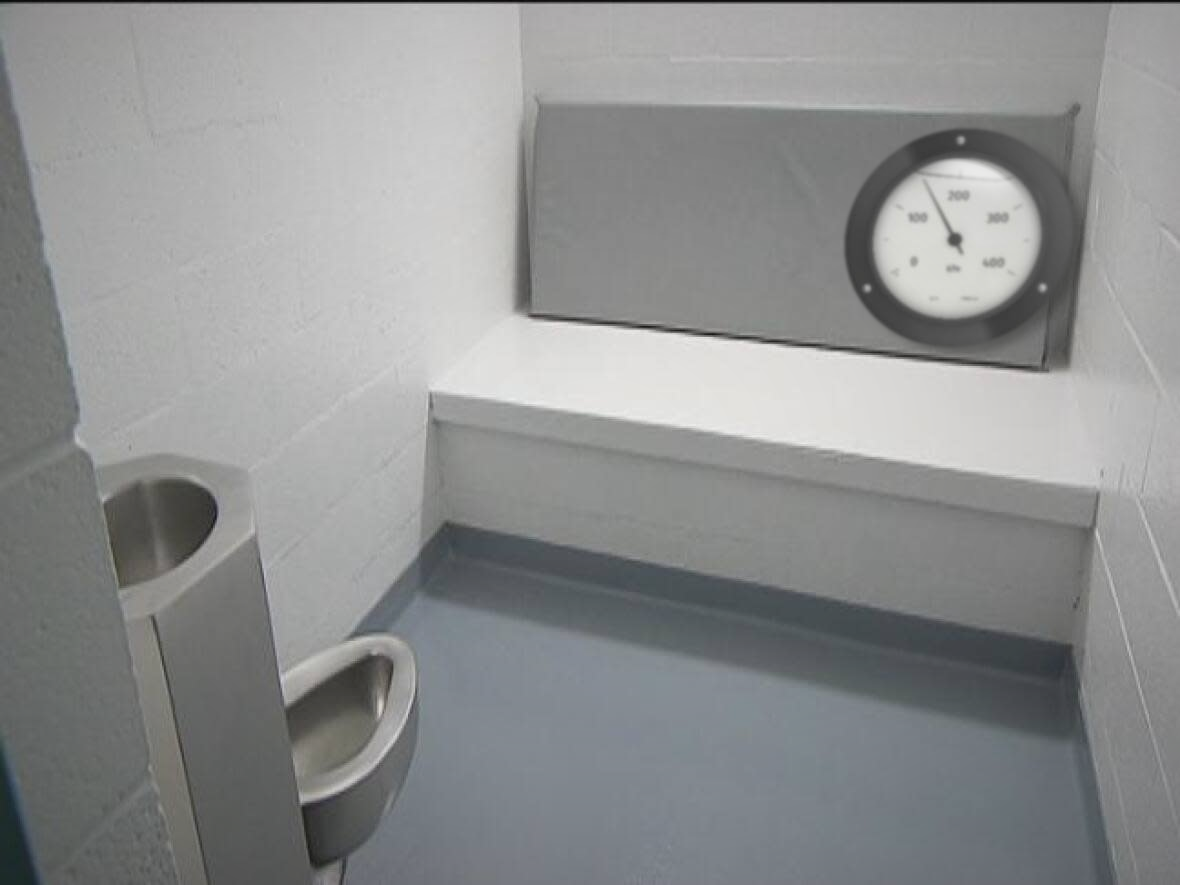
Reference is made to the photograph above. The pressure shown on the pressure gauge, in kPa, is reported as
150 kPa
